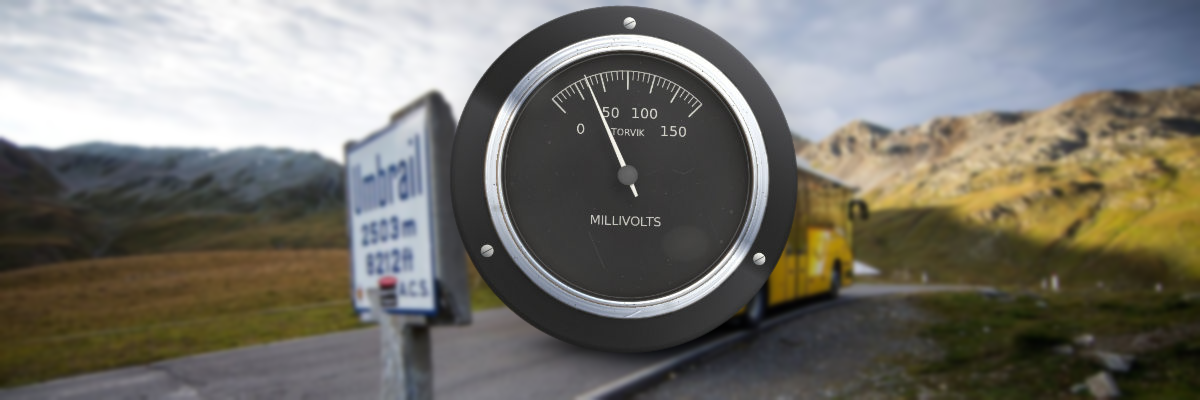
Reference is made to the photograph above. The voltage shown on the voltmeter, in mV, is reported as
35 mV
